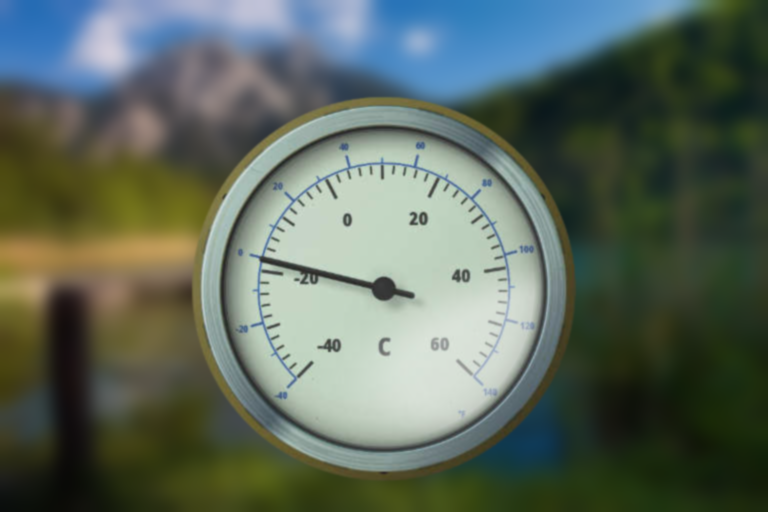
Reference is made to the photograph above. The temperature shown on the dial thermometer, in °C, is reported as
-18 °C
